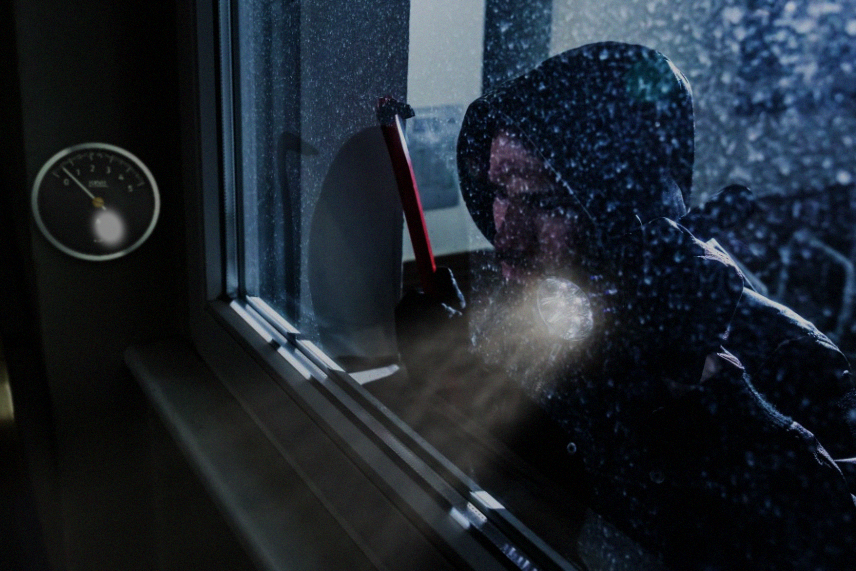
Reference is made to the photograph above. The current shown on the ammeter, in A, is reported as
0.5 A
